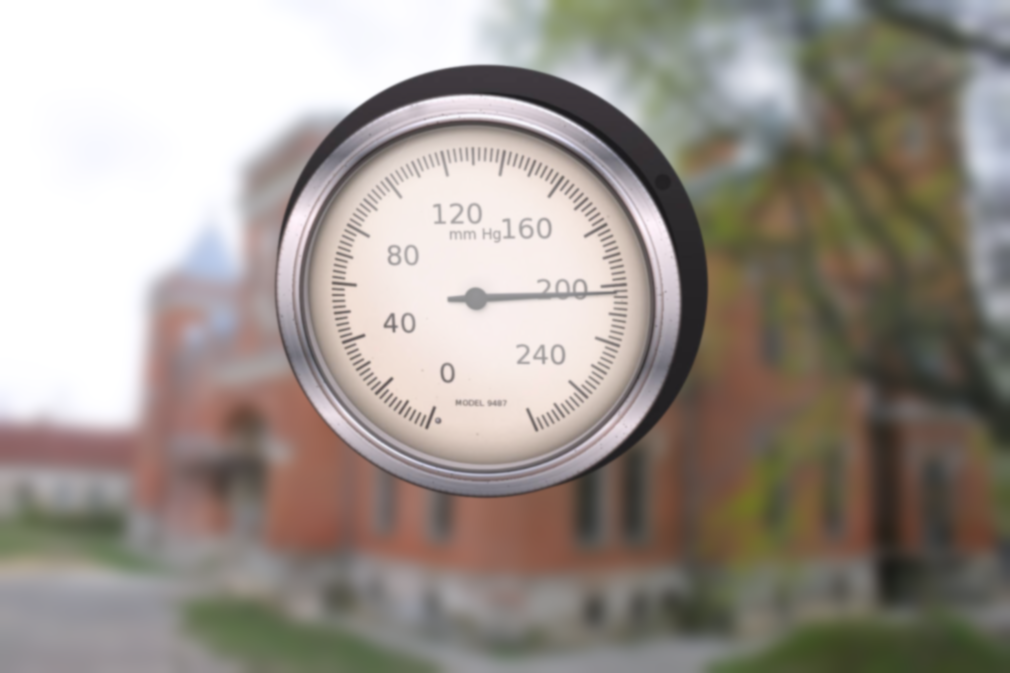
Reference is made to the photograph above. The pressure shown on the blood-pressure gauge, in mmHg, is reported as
202 mmHg
